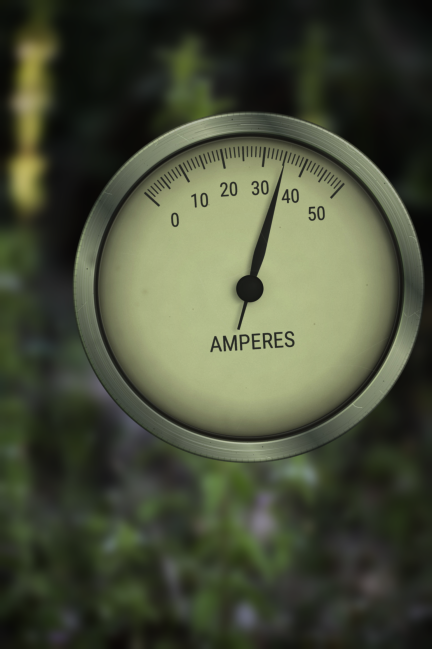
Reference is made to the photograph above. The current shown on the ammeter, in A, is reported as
35 A
